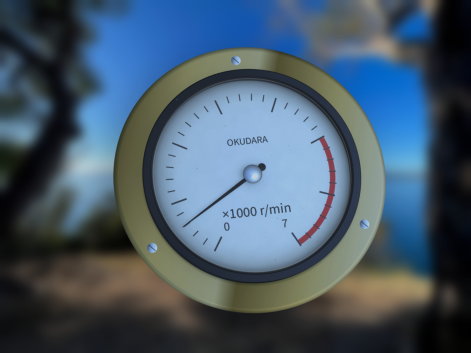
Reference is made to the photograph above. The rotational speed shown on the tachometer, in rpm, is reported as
600 rpm
